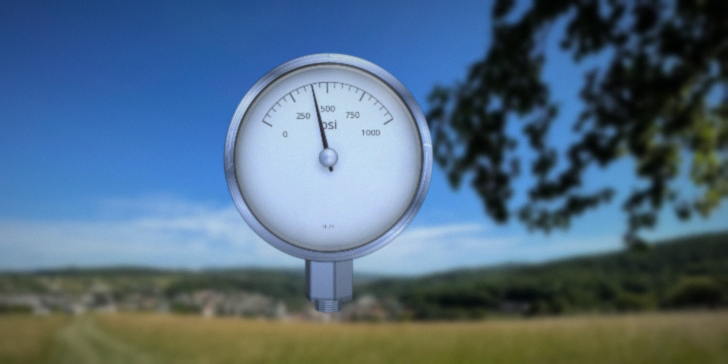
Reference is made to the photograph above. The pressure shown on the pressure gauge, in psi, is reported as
400 psi
